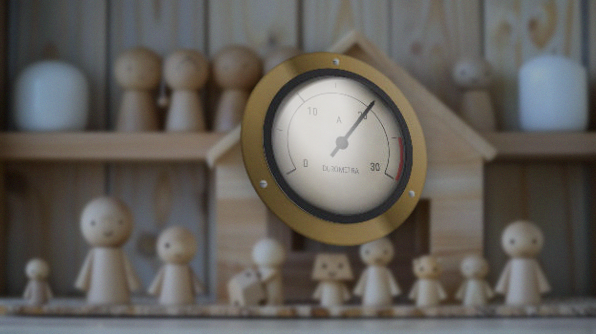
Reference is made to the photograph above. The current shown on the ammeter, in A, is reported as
20 A
